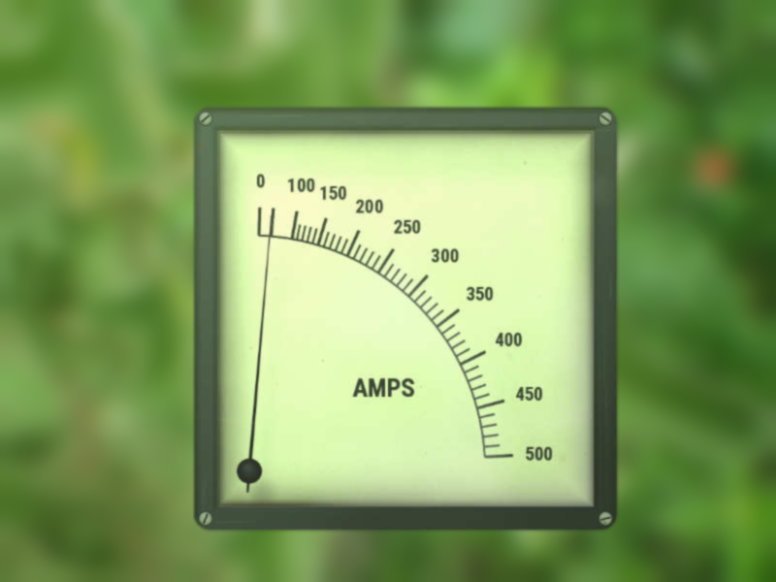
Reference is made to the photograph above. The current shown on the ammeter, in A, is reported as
50 A
